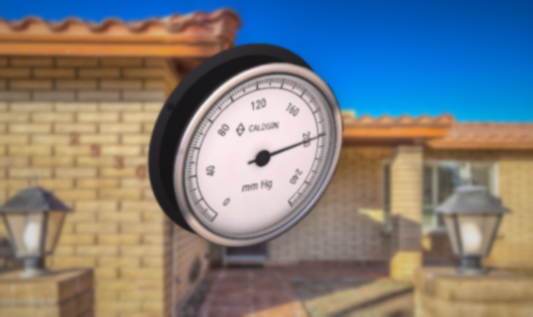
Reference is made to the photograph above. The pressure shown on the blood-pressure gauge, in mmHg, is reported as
200 mmHg
